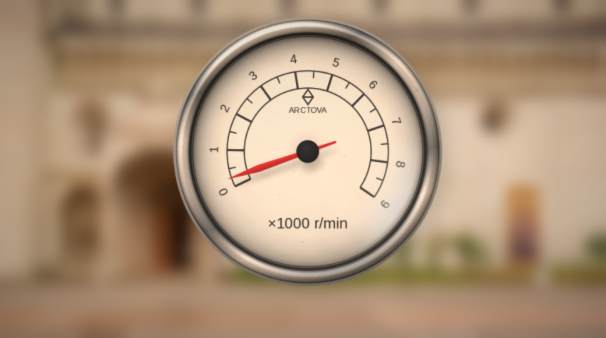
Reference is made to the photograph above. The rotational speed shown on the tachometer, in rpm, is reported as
250 rpm
